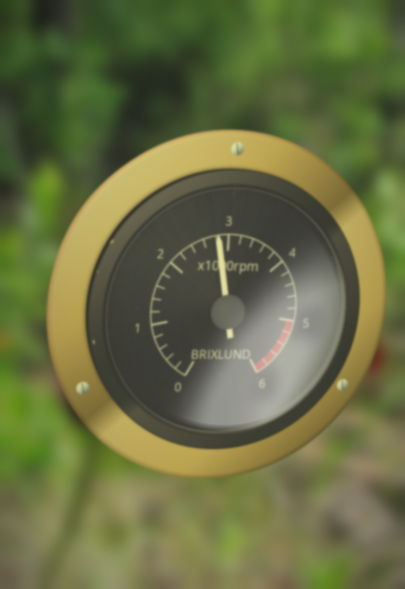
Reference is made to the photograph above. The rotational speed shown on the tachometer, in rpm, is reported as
2800 rpm
